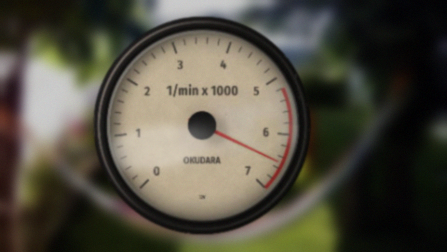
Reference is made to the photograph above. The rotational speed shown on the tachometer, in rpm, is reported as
6500 rpm
